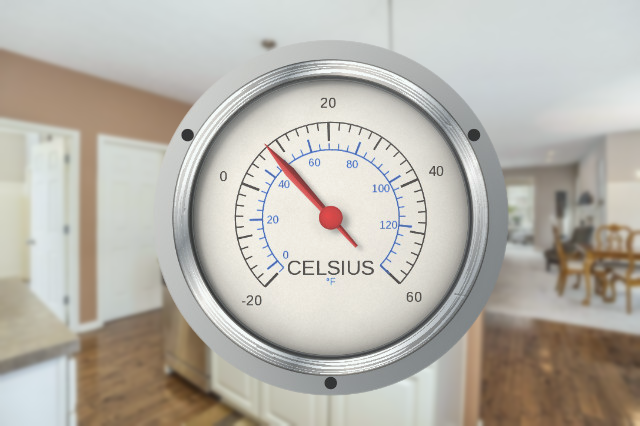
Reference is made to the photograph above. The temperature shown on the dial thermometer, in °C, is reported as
8 °C
